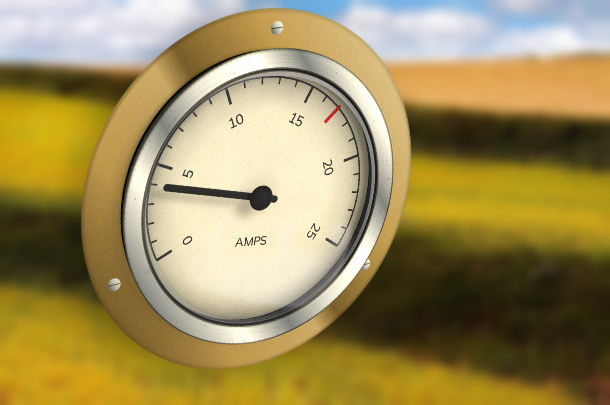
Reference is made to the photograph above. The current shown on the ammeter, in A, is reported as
4 A
